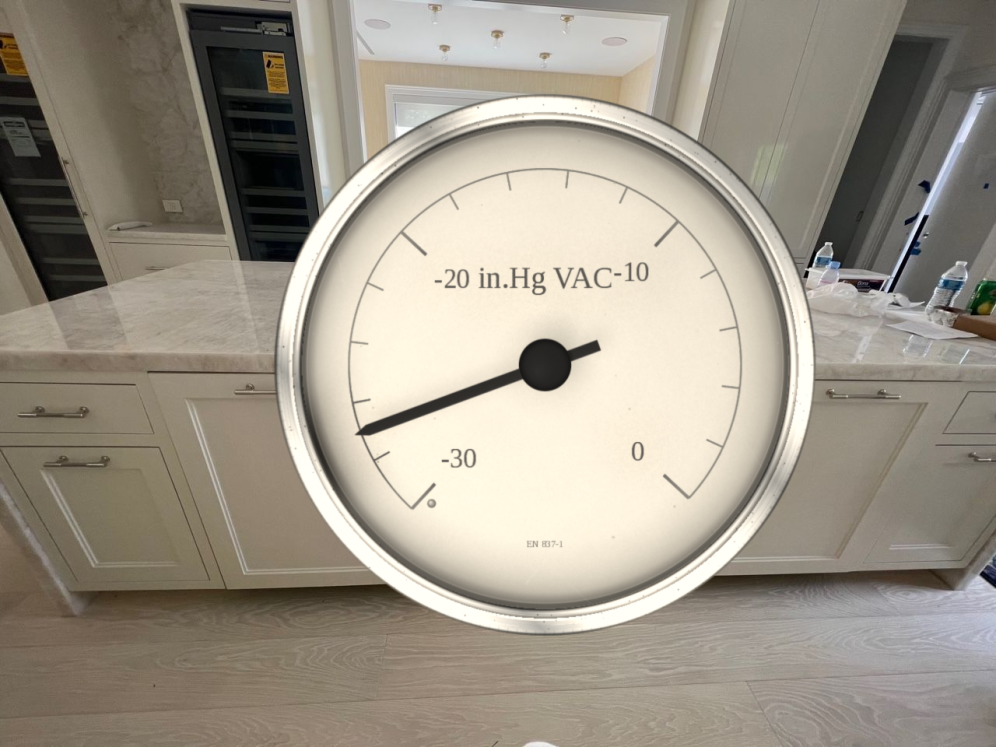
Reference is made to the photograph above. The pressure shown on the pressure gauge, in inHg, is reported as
-27 inHg
